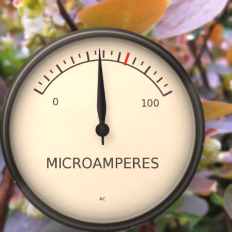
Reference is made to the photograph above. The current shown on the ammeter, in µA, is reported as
47.5 µA
